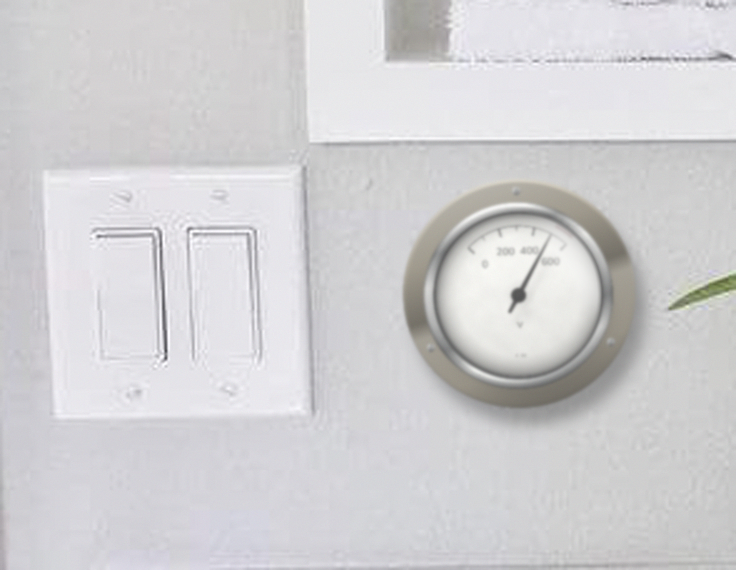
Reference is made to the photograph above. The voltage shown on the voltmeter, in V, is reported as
500 V
